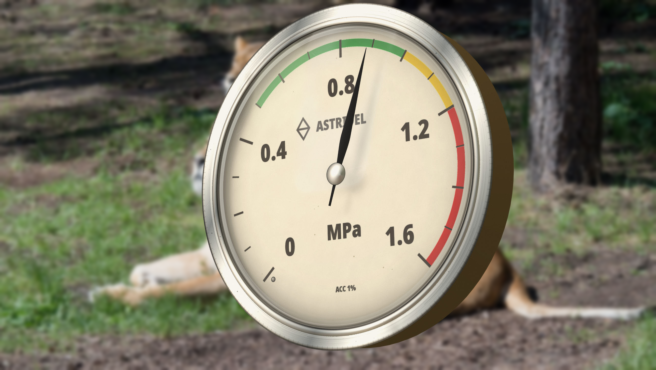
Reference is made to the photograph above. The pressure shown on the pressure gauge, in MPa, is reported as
0.9 MPa
